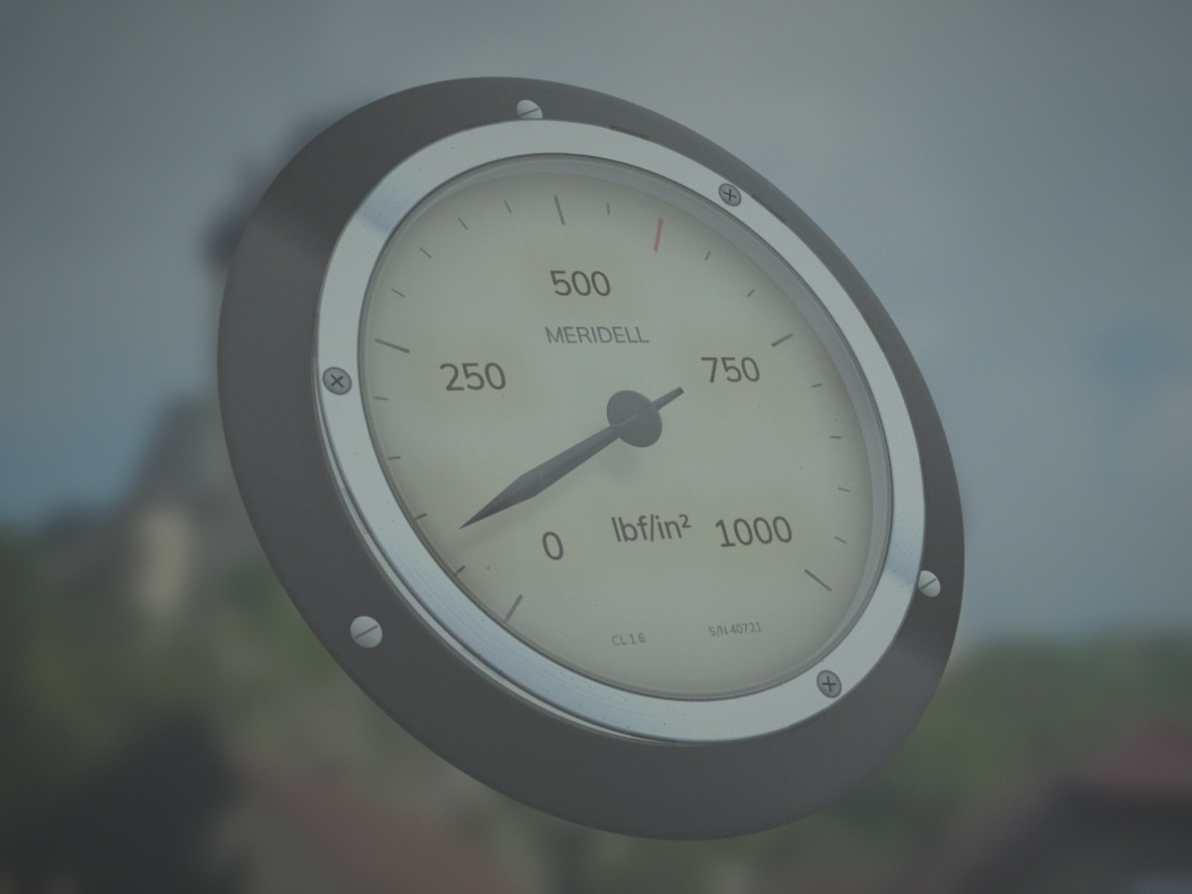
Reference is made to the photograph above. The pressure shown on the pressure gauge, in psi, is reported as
75 psi
